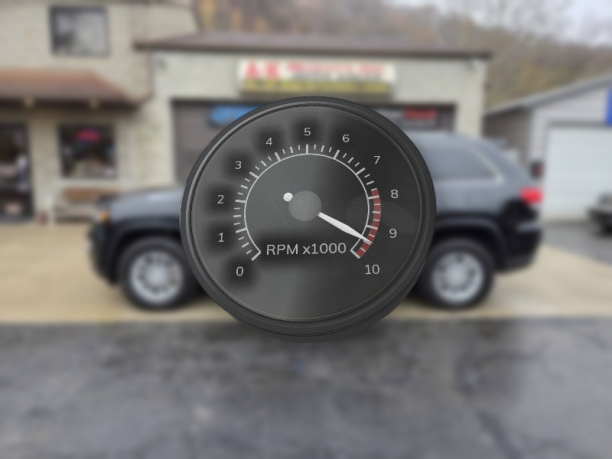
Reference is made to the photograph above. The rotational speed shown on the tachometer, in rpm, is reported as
9500 rpm
